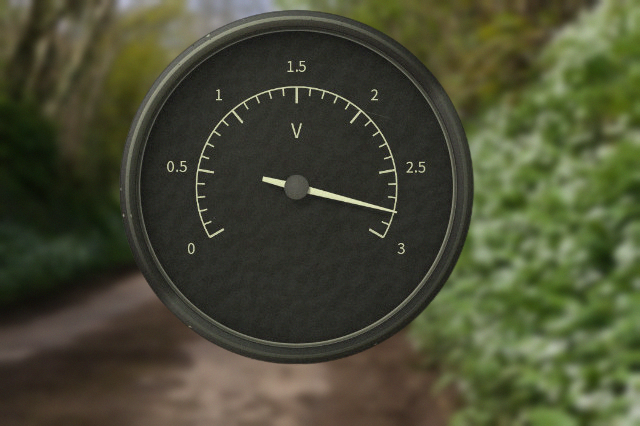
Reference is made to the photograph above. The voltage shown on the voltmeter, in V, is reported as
2.8 V
